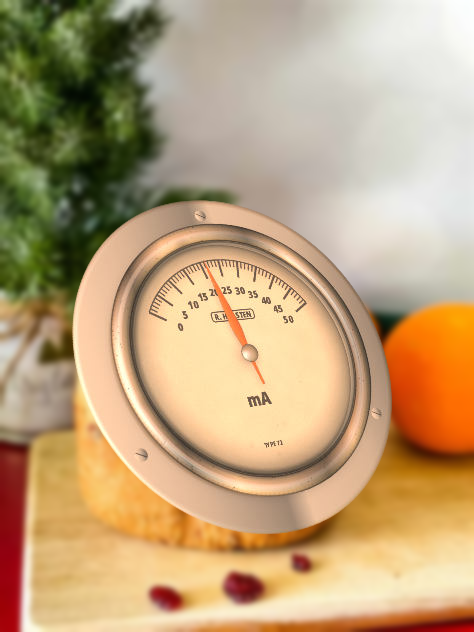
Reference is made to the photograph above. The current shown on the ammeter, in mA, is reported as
20 mA
